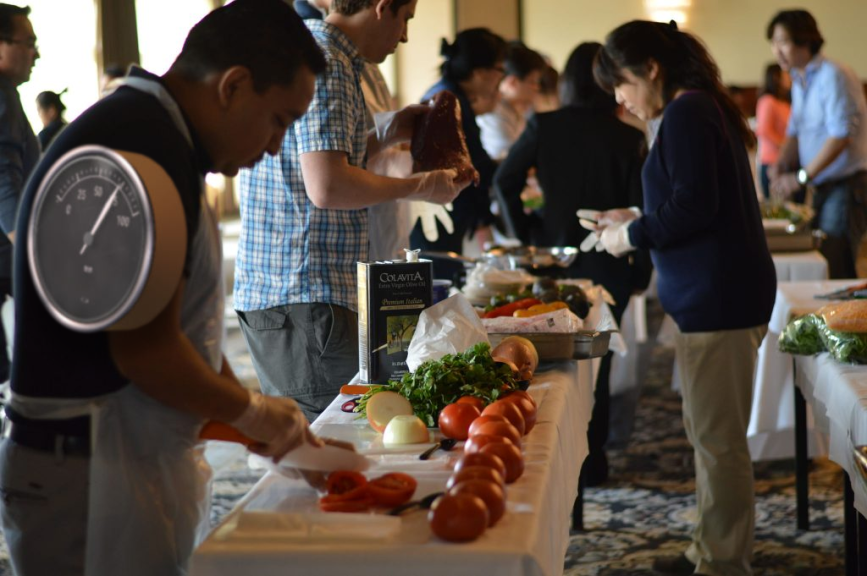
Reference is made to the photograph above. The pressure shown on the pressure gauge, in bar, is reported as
75 bar
